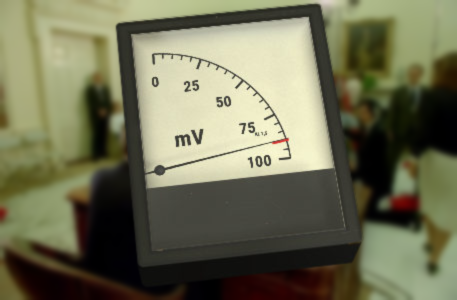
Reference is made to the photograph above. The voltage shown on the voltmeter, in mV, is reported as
90 mV
